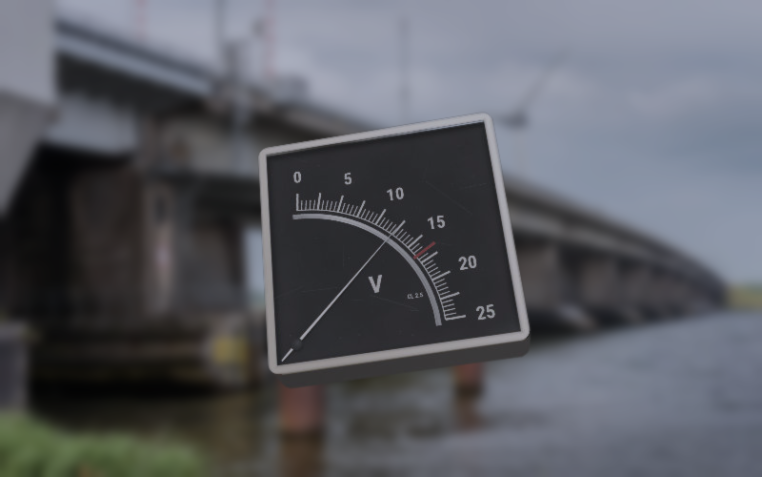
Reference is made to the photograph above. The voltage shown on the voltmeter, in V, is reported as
12.5 V
